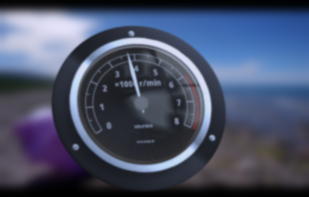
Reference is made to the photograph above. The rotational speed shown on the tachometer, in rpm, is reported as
3750 rpm
